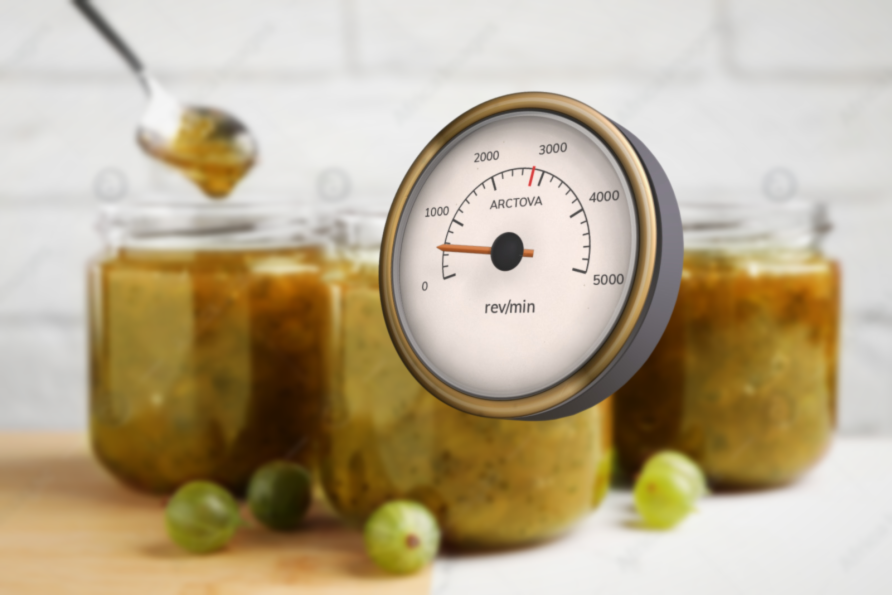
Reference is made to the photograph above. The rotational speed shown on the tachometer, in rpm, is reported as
500 rpm
